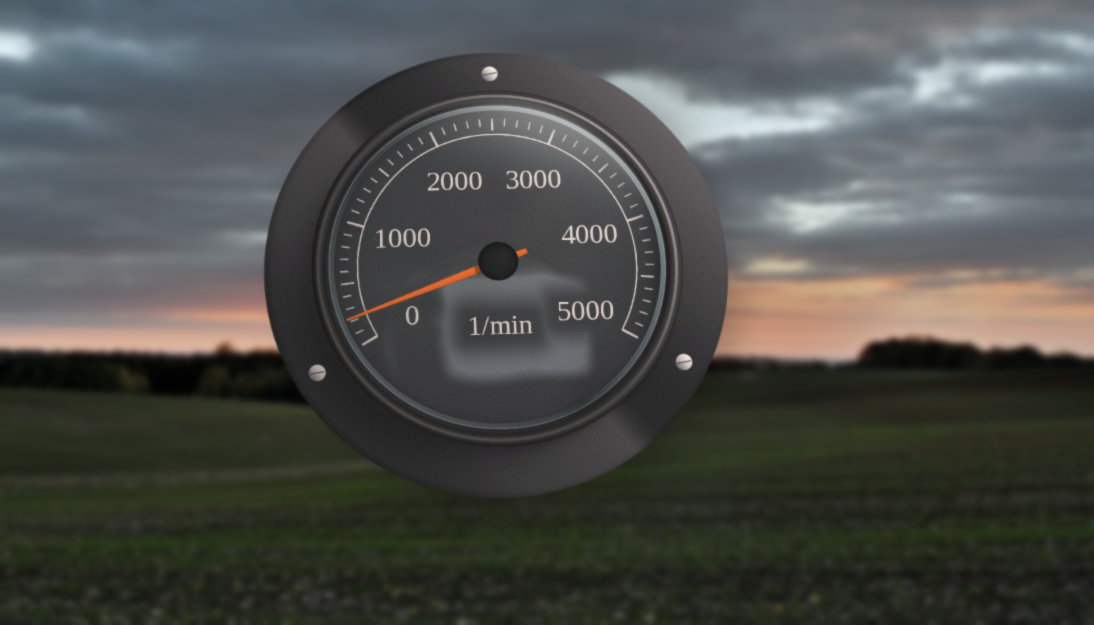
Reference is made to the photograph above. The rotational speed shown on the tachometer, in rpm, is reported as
200 rpm
